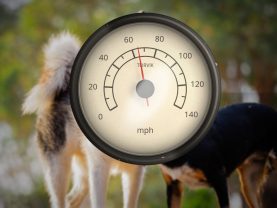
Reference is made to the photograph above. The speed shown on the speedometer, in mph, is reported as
65 mph
